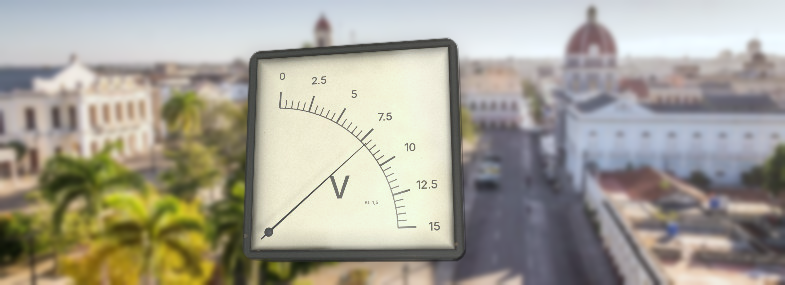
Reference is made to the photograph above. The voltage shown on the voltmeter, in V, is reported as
8 V
